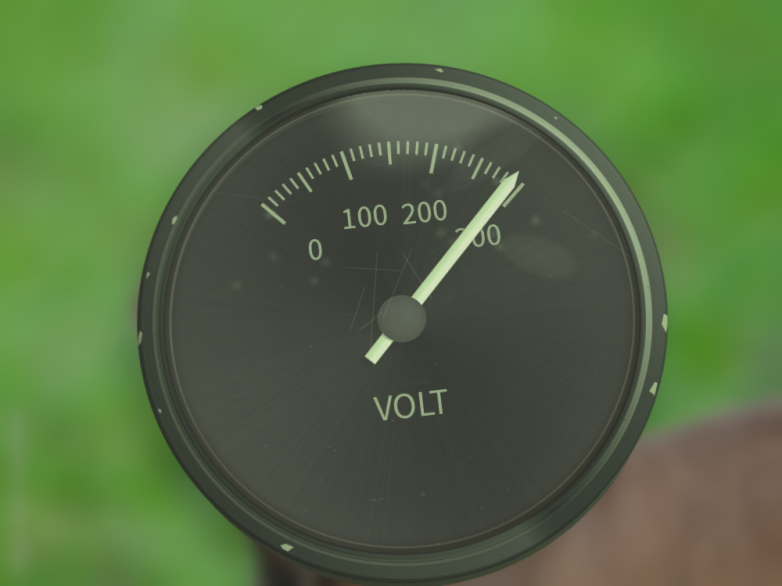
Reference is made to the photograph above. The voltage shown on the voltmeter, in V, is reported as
290 V
